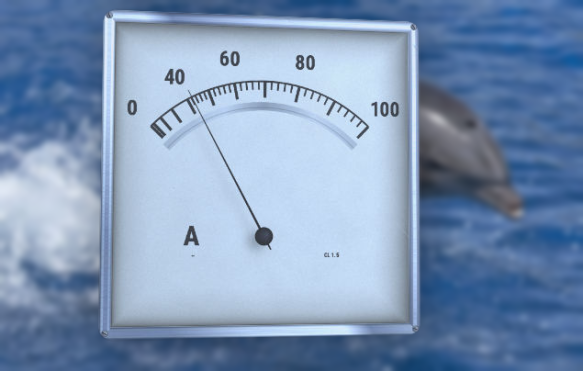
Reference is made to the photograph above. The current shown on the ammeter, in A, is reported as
42 A
